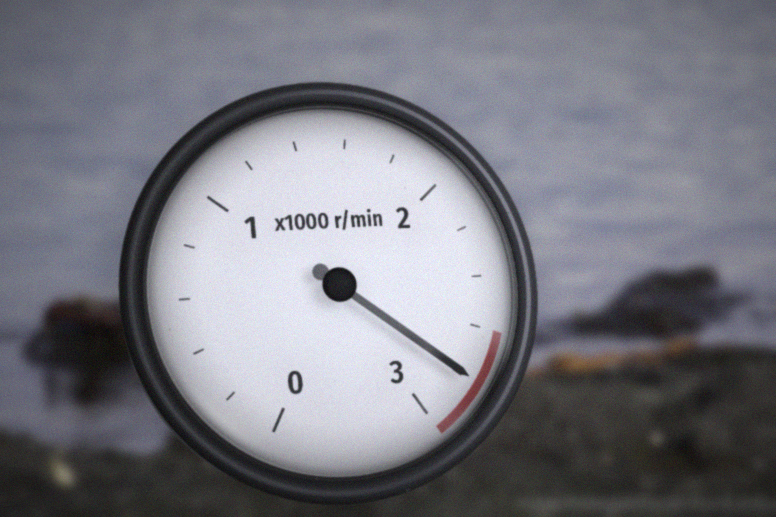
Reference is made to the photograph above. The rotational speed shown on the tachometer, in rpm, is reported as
2800 rpm
